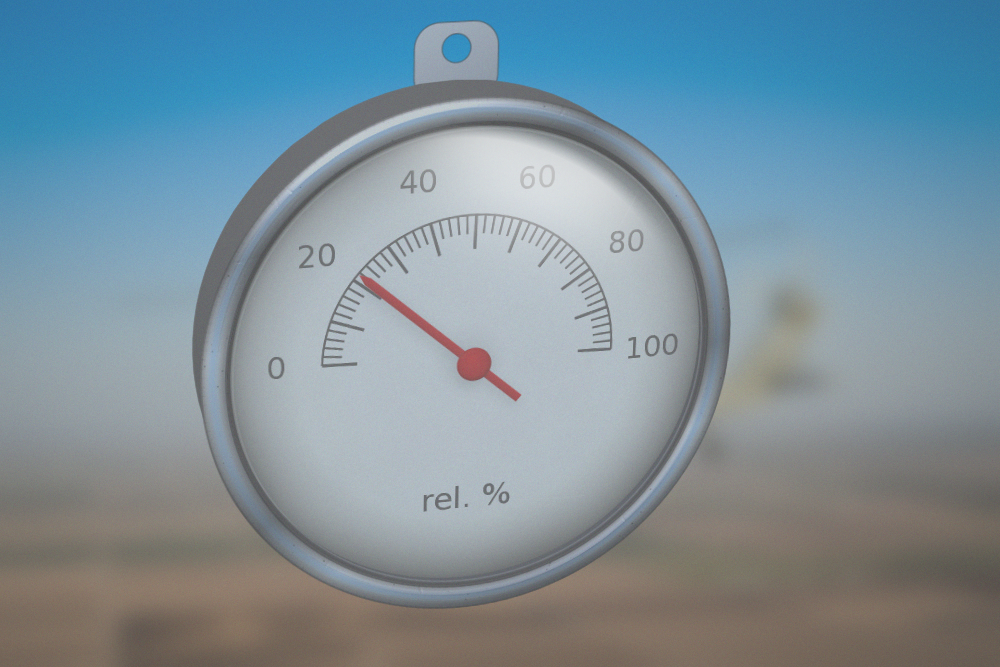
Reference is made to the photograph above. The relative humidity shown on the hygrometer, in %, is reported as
22 %
